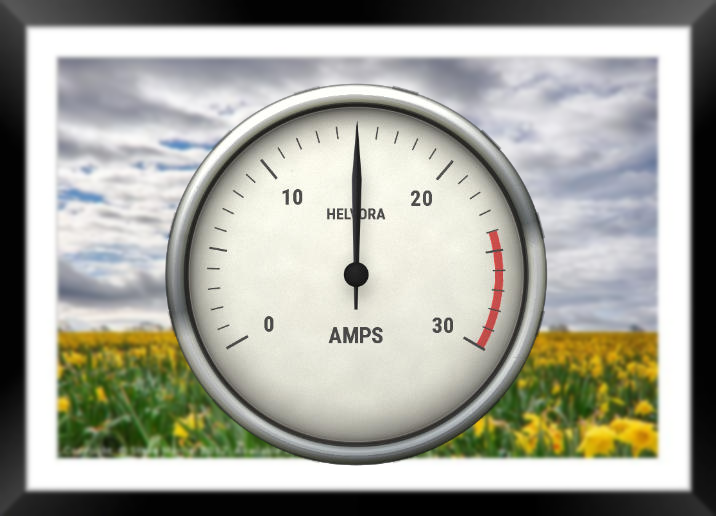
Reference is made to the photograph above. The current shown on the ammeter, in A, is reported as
15 A
